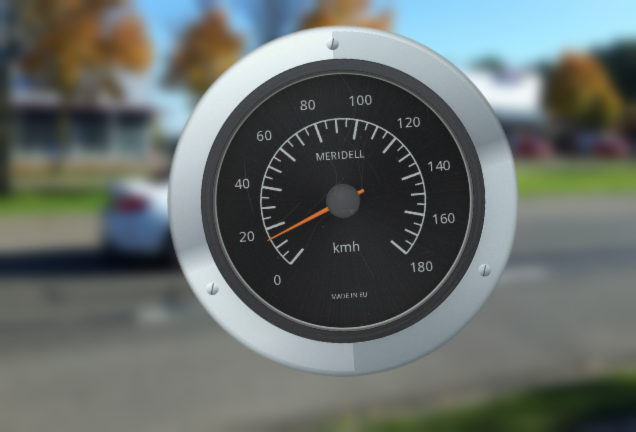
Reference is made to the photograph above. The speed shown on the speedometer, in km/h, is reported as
15 km/h
